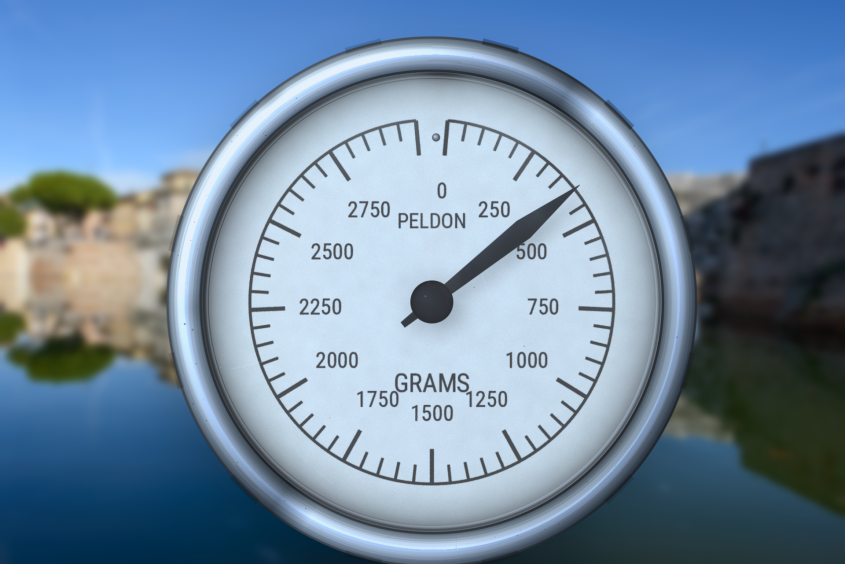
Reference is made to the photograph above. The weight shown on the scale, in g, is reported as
400 g
